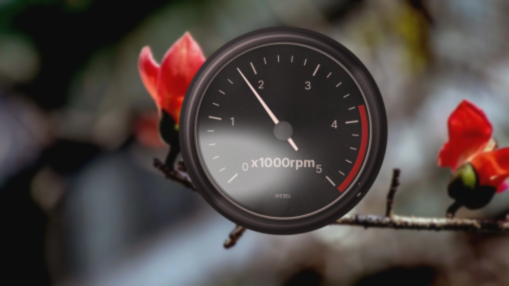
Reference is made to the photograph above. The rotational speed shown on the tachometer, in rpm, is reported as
1800 rpm
